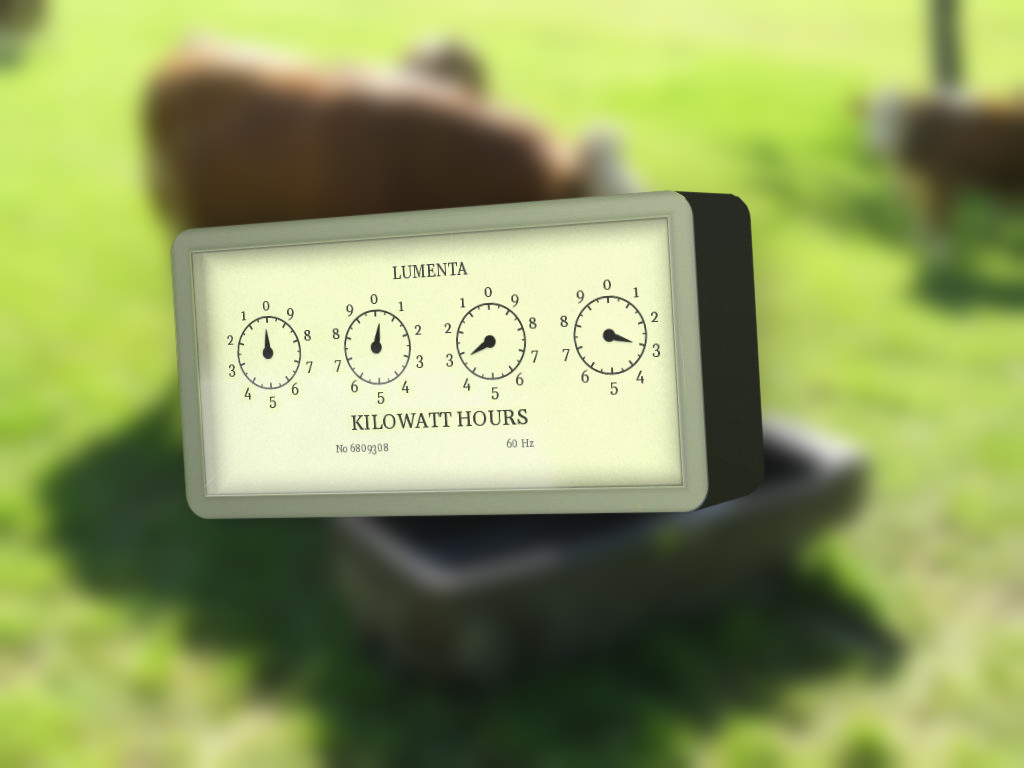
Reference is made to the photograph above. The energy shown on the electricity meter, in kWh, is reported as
33 kWh
